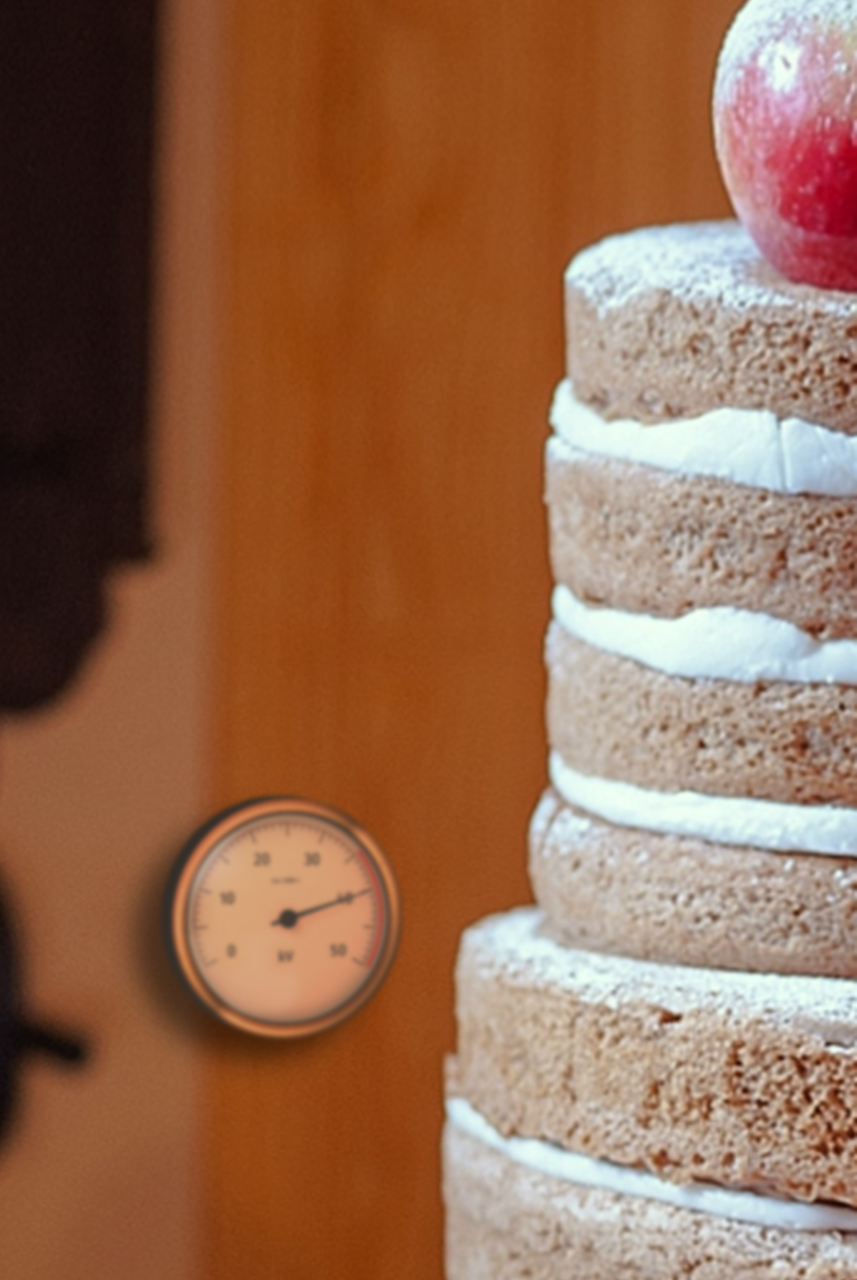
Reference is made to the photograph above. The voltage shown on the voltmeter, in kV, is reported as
40 kV
